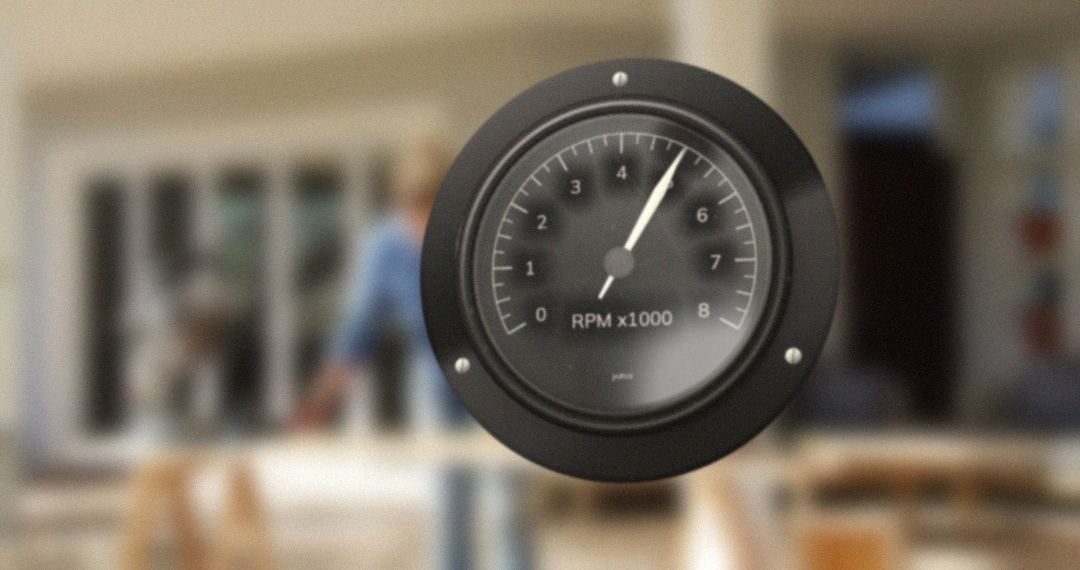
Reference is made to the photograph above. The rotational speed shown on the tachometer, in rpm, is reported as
5000 rpm
